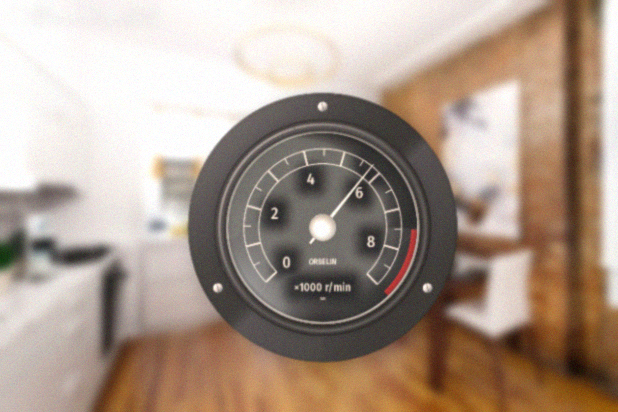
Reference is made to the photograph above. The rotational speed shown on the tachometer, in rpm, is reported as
5750 rpm
